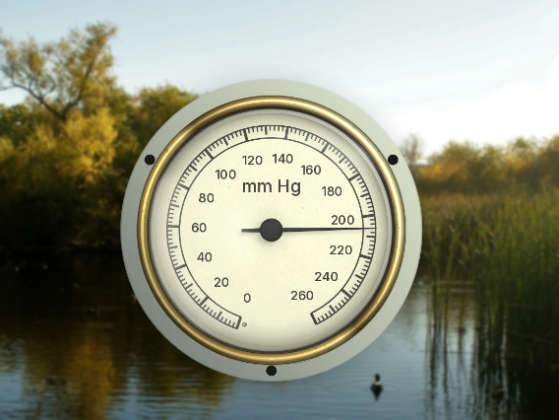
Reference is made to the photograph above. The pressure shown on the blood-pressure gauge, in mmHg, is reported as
206 mmHg
